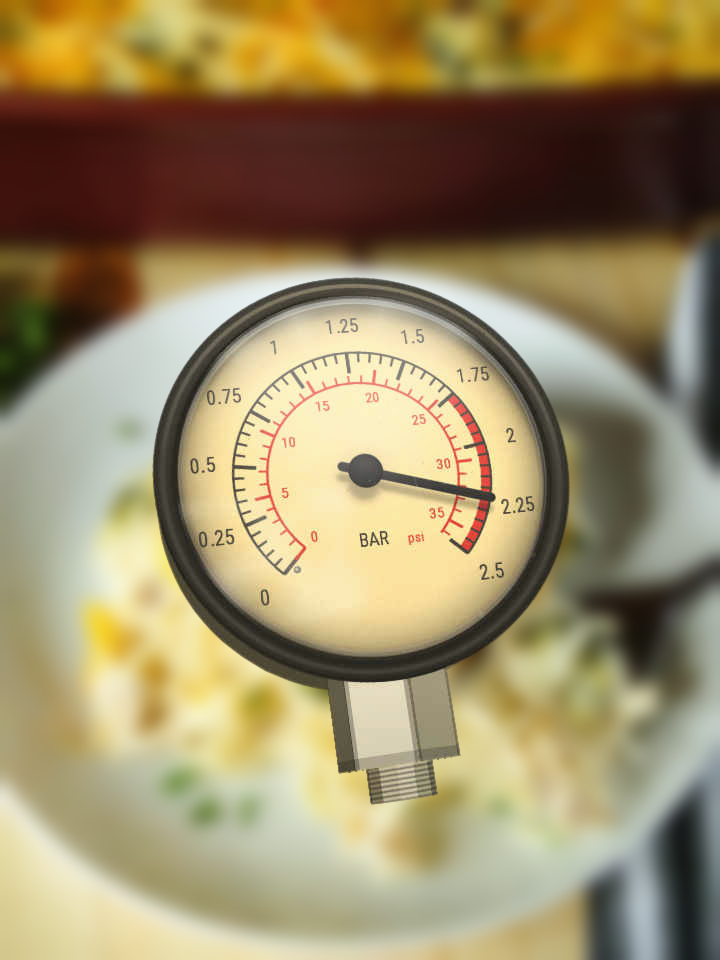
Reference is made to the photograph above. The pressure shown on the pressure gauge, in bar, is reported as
2.25 bar
